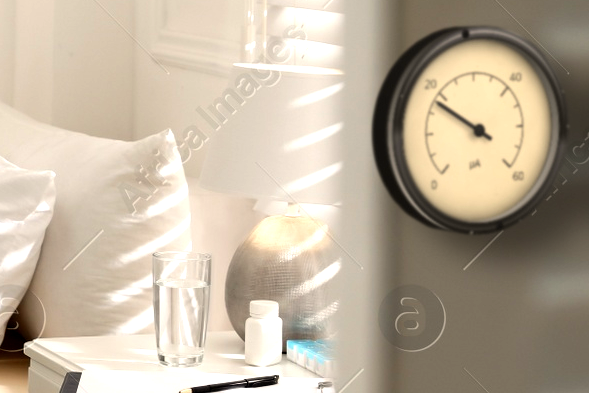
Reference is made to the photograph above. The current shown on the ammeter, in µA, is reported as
17.5 µA
